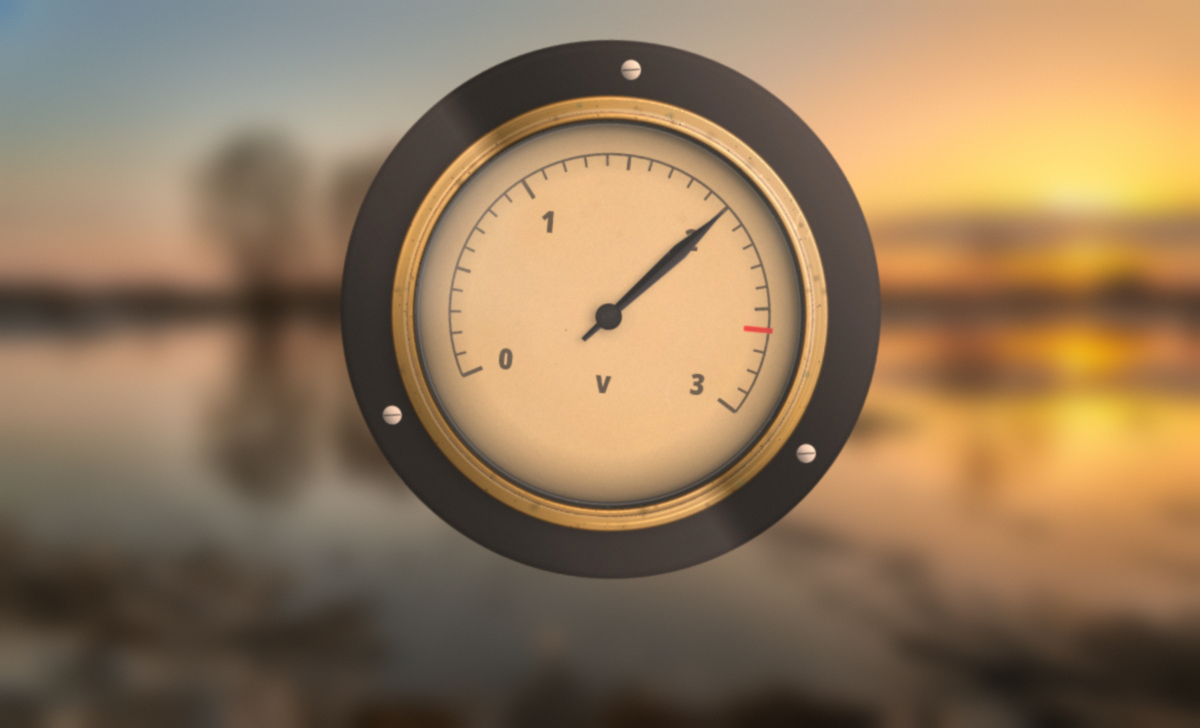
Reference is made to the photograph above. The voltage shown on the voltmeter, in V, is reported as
2 V
